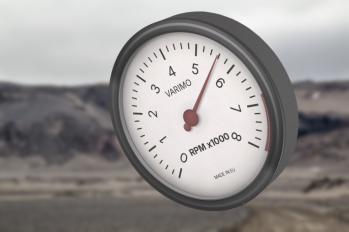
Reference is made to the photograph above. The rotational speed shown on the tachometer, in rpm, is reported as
5600 rpm
